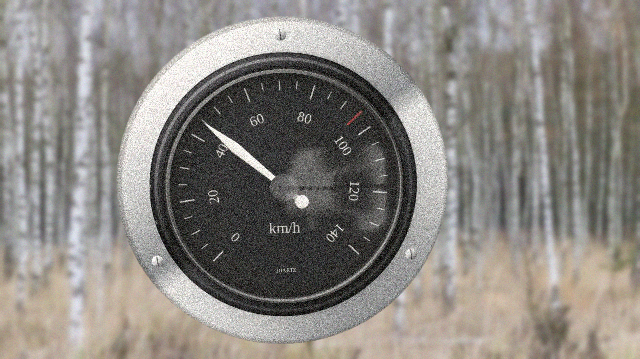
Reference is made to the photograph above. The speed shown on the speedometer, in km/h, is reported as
45 km/h
